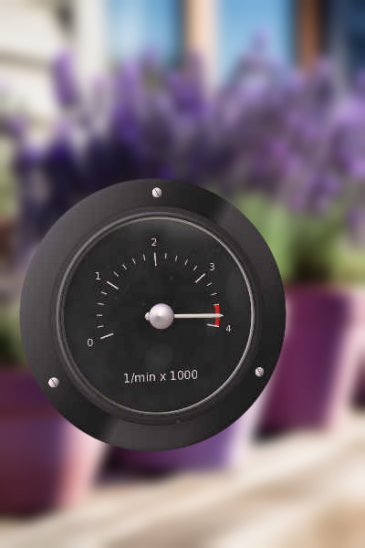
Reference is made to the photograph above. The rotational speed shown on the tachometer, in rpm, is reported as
3800 rpm
